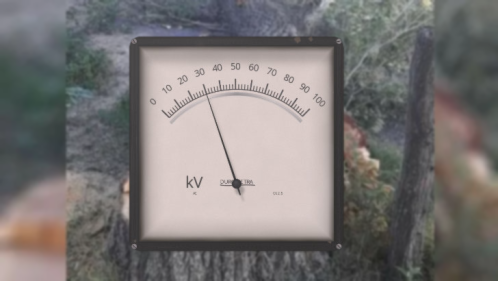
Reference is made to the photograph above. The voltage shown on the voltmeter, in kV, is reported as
30 kV
